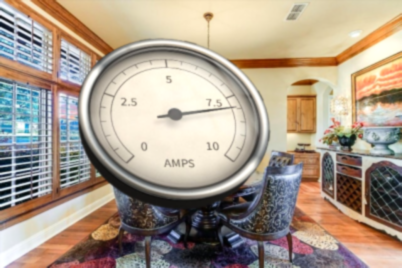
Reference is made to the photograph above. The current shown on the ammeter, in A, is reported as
8 A
